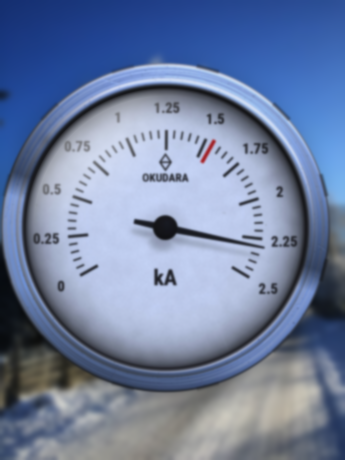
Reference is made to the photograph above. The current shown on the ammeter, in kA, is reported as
2.3 kA
